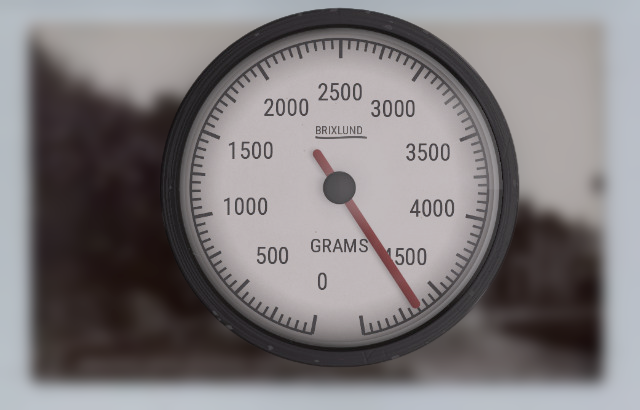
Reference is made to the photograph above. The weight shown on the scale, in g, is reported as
4650 g
